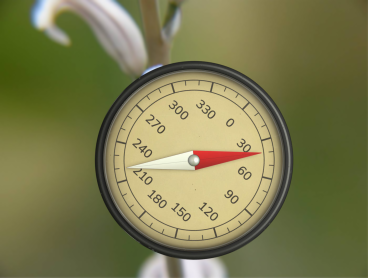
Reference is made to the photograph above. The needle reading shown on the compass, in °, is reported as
40 °
